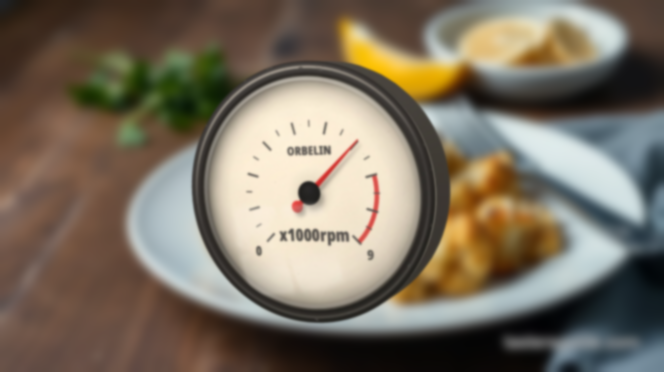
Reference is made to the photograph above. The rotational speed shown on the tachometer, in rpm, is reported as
6000 rpm
